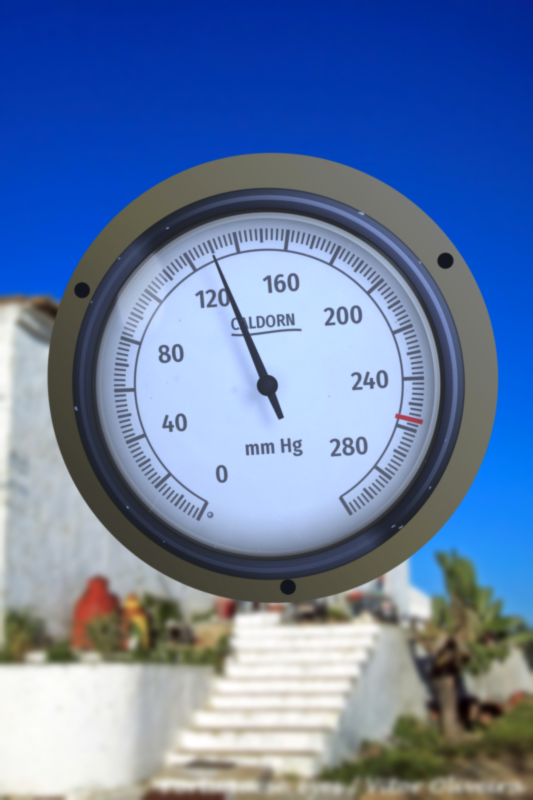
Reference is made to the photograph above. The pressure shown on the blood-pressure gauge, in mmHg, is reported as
130 mmHg
